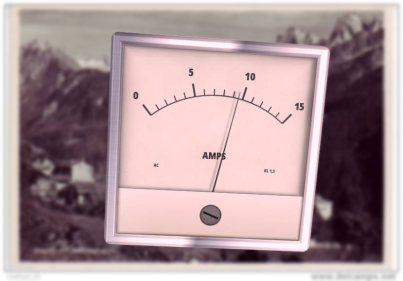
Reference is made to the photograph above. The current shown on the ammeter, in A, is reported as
9.5 A
